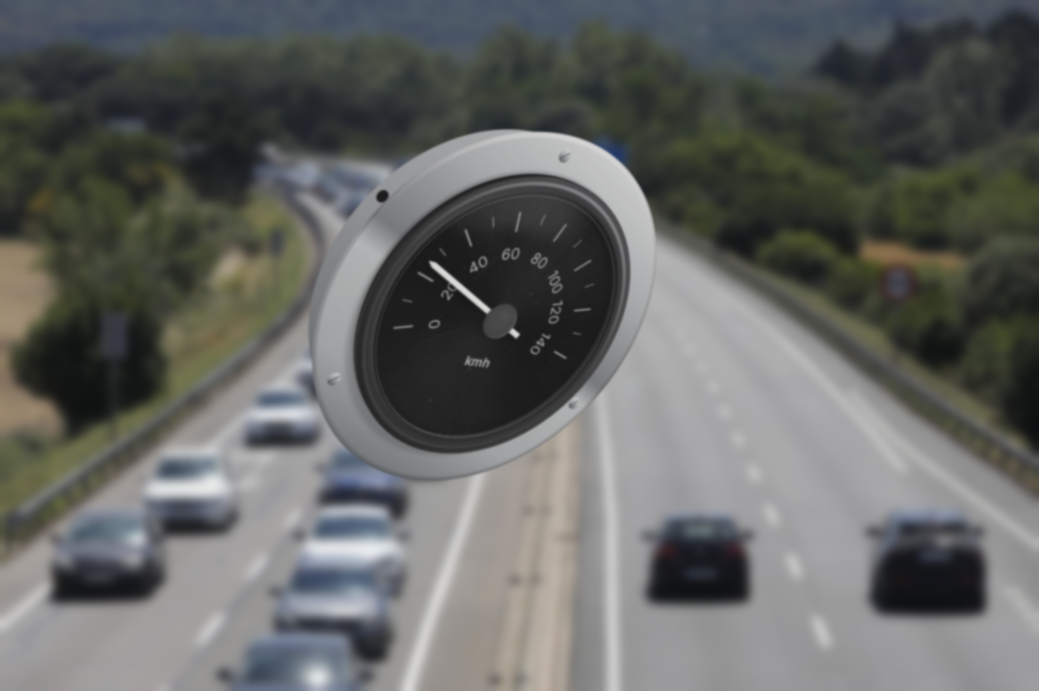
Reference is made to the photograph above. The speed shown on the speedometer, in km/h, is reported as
25 km/h
